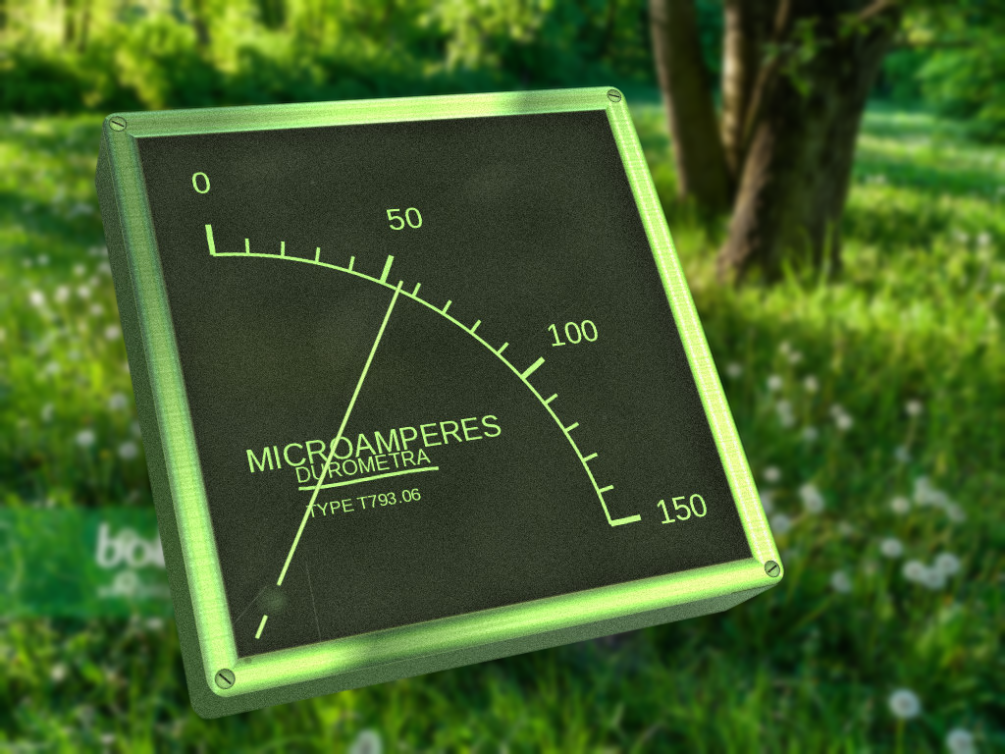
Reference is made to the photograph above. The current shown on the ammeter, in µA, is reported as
55 µA
